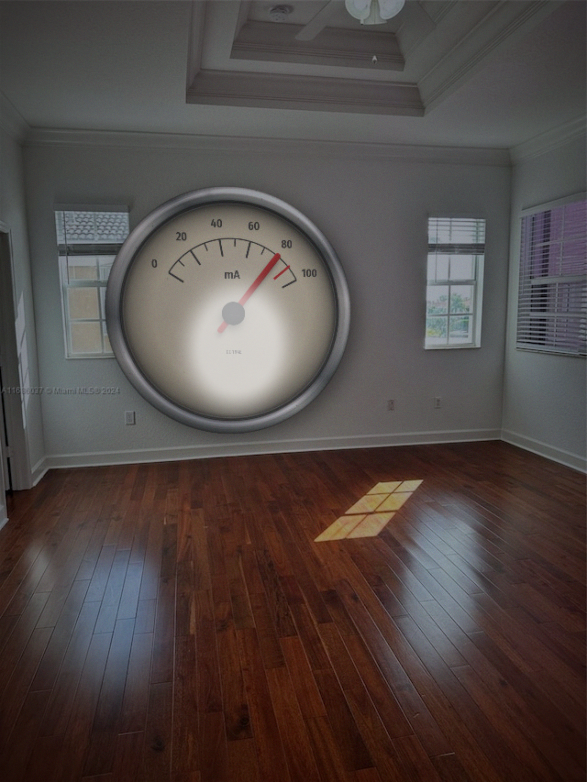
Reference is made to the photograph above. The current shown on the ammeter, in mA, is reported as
80 mA
